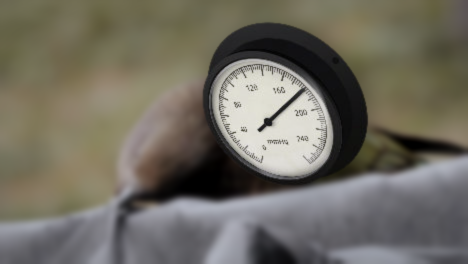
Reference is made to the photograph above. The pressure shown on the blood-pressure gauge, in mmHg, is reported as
180 mmHg
